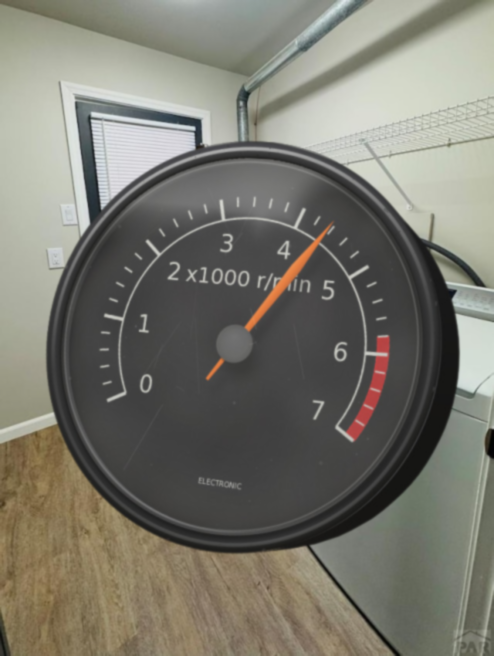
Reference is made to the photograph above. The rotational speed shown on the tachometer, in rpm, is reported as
4400 rpm
